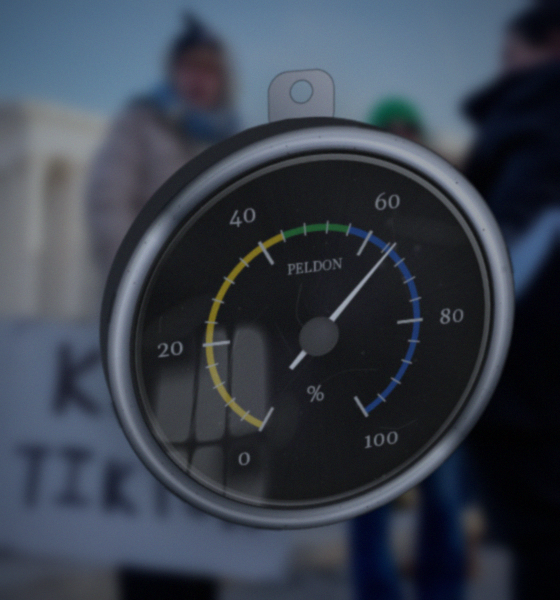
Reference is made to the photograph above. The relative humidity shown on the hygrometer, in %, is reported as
64 %
